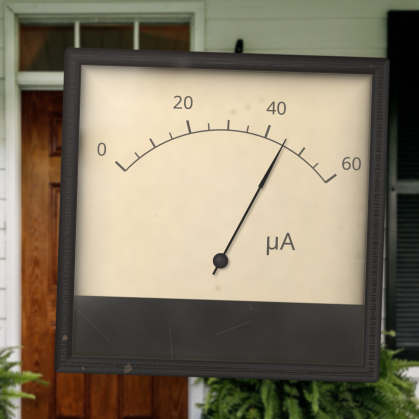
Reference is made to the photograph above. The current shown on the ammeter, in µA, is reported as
45 µA
